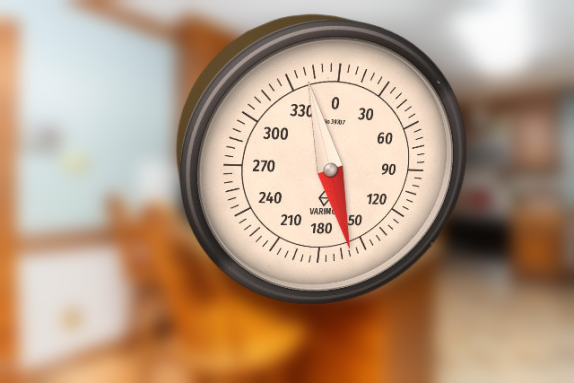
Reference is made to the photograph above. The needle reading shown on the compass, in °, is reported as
160 °
